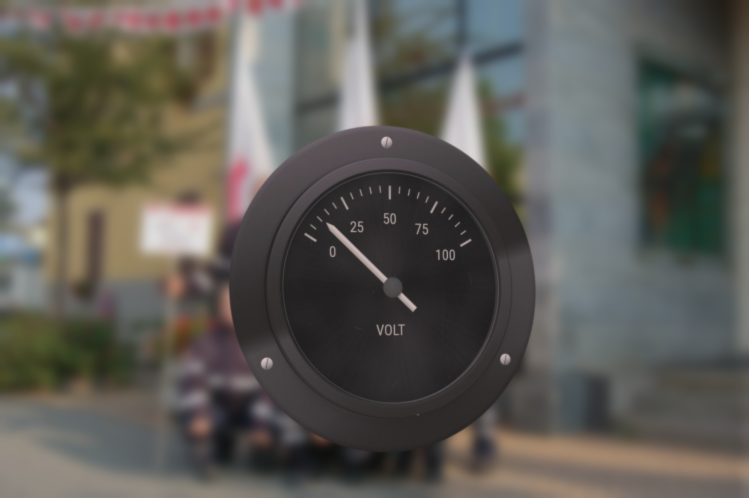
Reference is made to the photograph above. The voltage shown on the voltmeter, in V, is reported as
10 V
